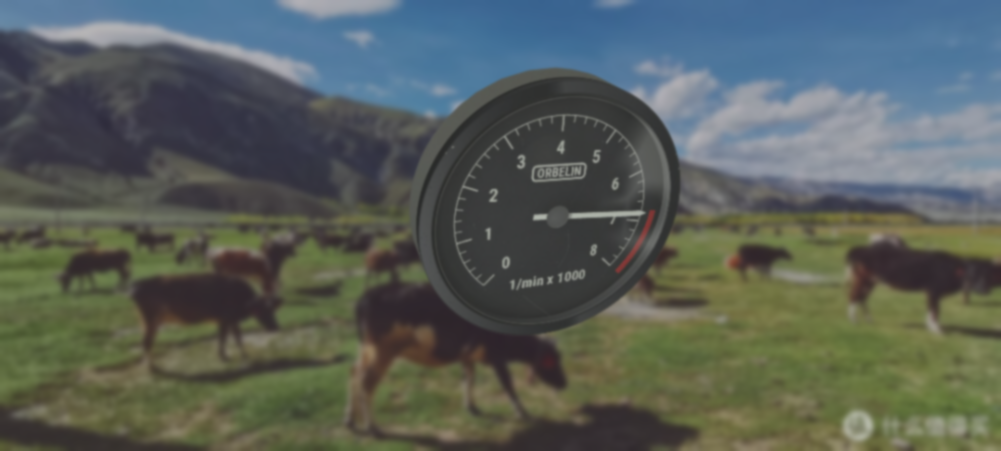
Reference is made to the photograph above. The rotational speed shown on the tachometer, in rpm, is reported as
6800 rpm
